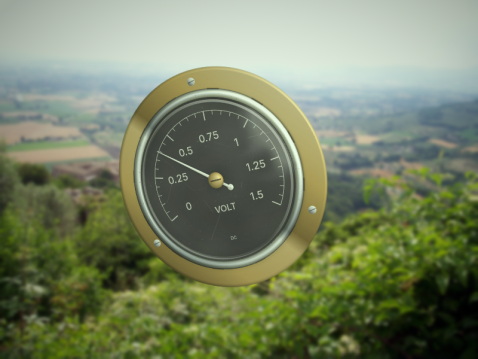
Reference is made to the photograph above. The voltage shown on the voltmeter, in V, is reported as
0.4 V
